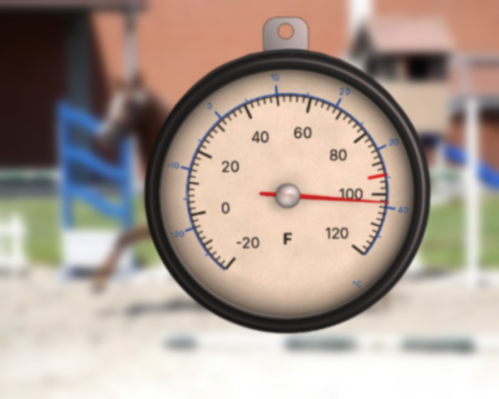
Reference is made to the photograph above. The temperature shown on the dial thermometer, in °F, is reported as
102 °F
